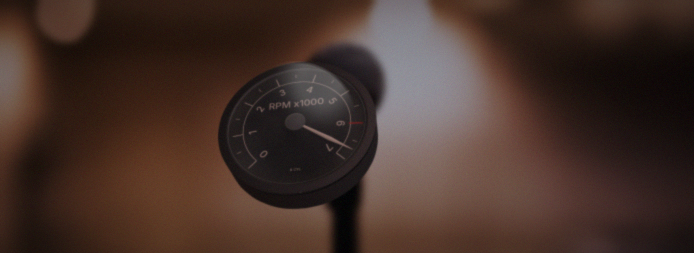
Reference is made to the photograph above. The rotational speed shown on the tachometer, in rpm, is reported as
6750 rpm
